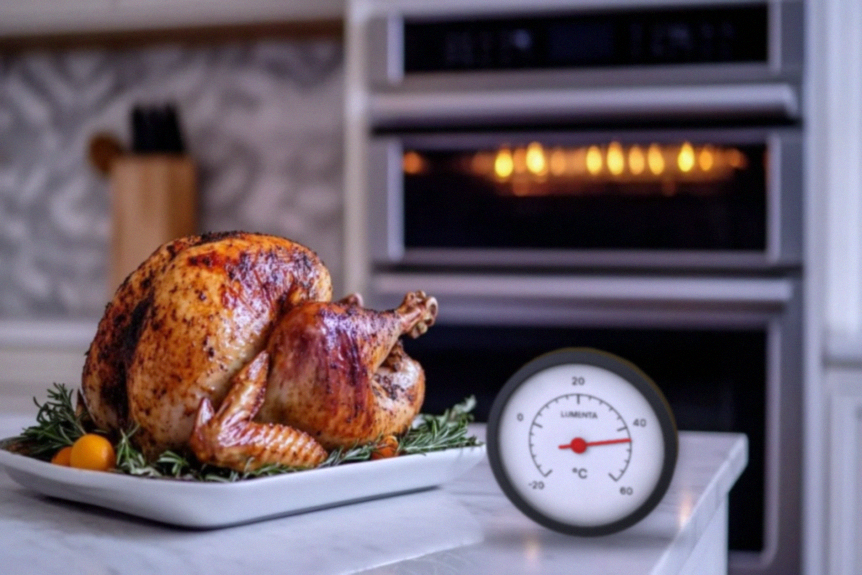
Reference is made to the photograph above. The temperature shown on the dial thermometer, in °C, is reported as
44 °C
